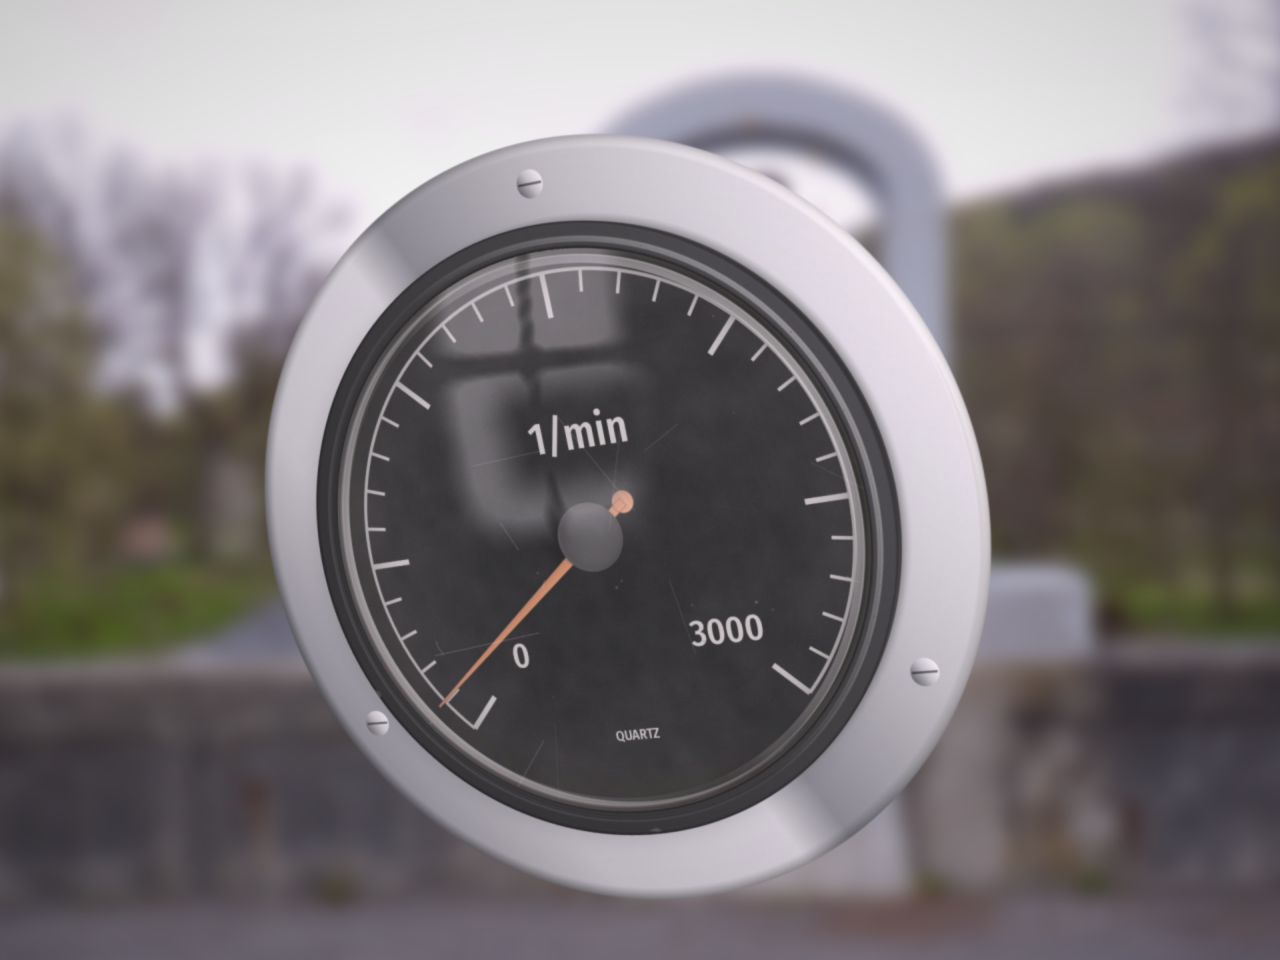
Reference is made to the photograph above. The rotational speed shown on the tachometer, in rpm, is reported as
100 rpm
